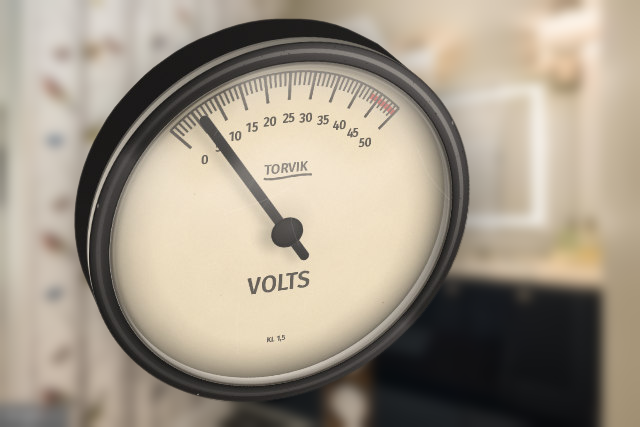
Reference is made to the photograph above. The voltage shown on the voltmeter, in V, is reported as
6 V
